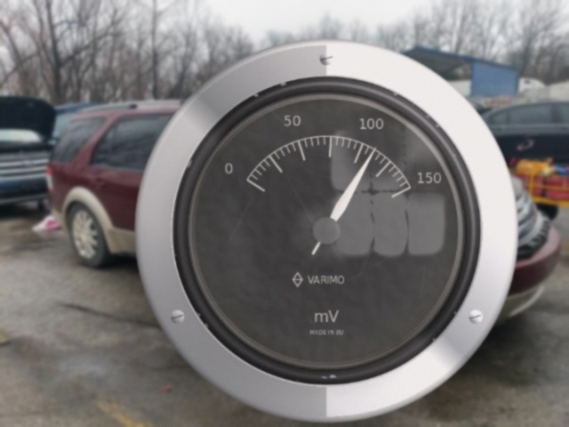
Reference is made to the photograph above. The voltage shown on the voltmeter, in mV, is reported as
110 mV
